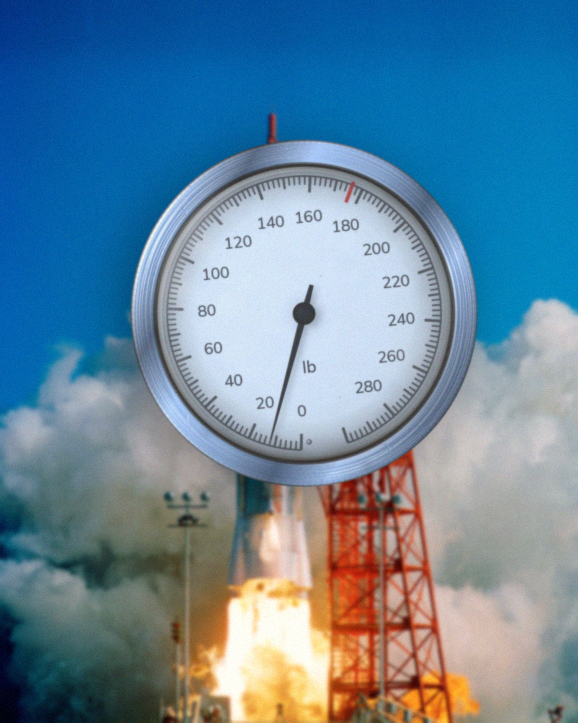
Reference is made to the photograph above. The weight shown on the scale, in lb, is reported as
12 lb
